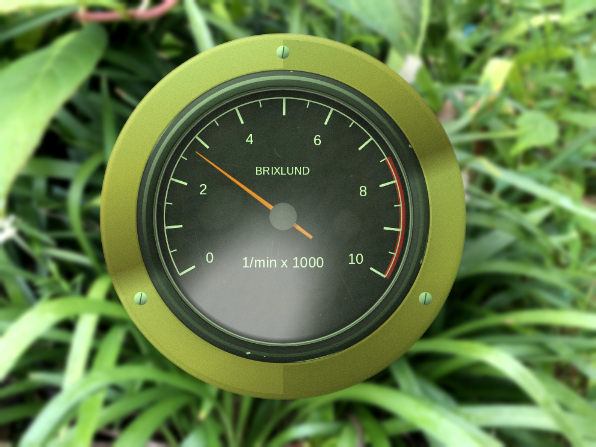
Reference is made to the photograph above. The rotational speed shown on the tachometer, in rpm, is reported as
2750 rpm
